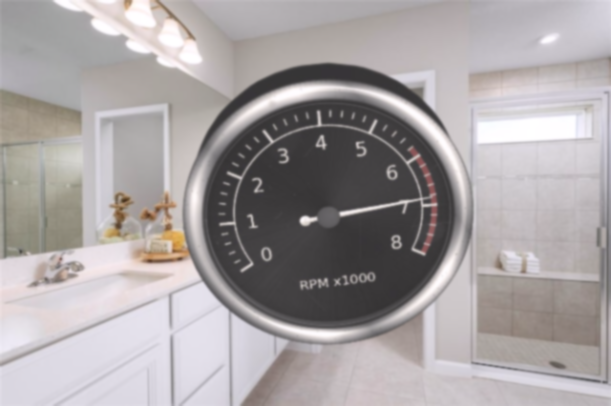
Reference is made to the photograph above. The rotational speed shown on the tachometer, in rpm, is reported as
6800 rpm
